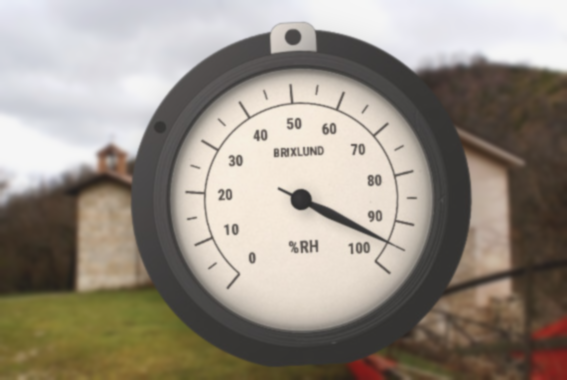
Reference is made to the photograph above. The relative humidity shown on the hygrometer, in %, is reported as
95 %
